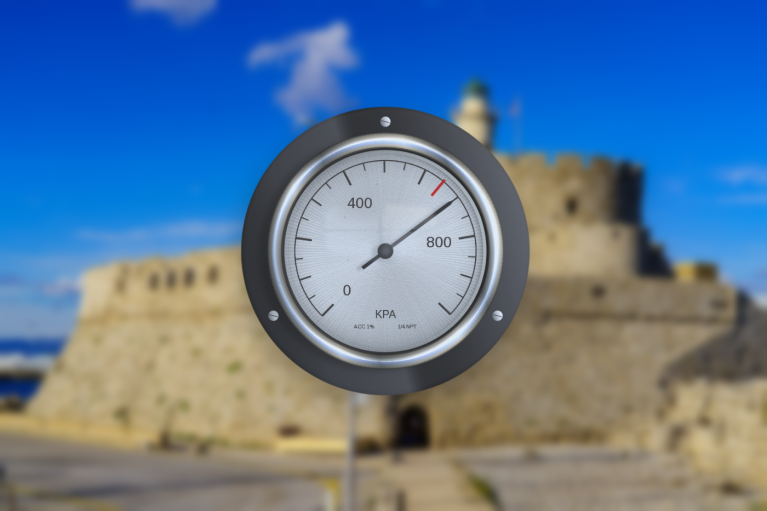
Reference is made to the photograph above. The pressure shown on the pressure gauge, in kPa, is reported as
700 kPa
